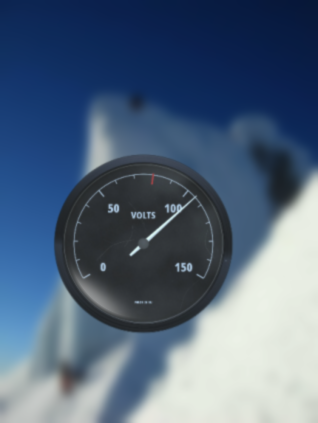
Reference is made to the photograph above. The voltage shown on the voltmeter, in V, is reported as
105 V
